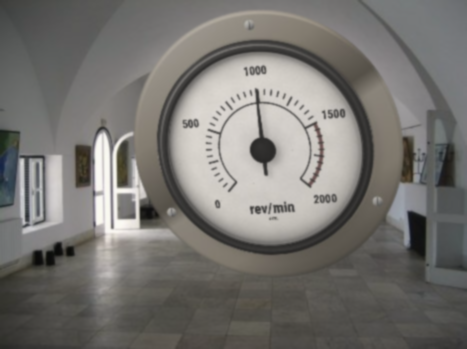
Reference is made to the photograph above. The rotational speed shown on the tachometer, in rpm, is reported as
1000 rpm
